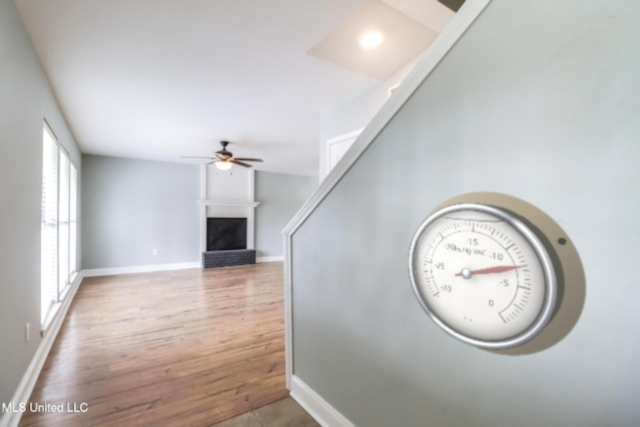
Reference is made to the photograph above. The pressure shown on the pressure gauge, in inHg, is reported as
-7.5 inHg
